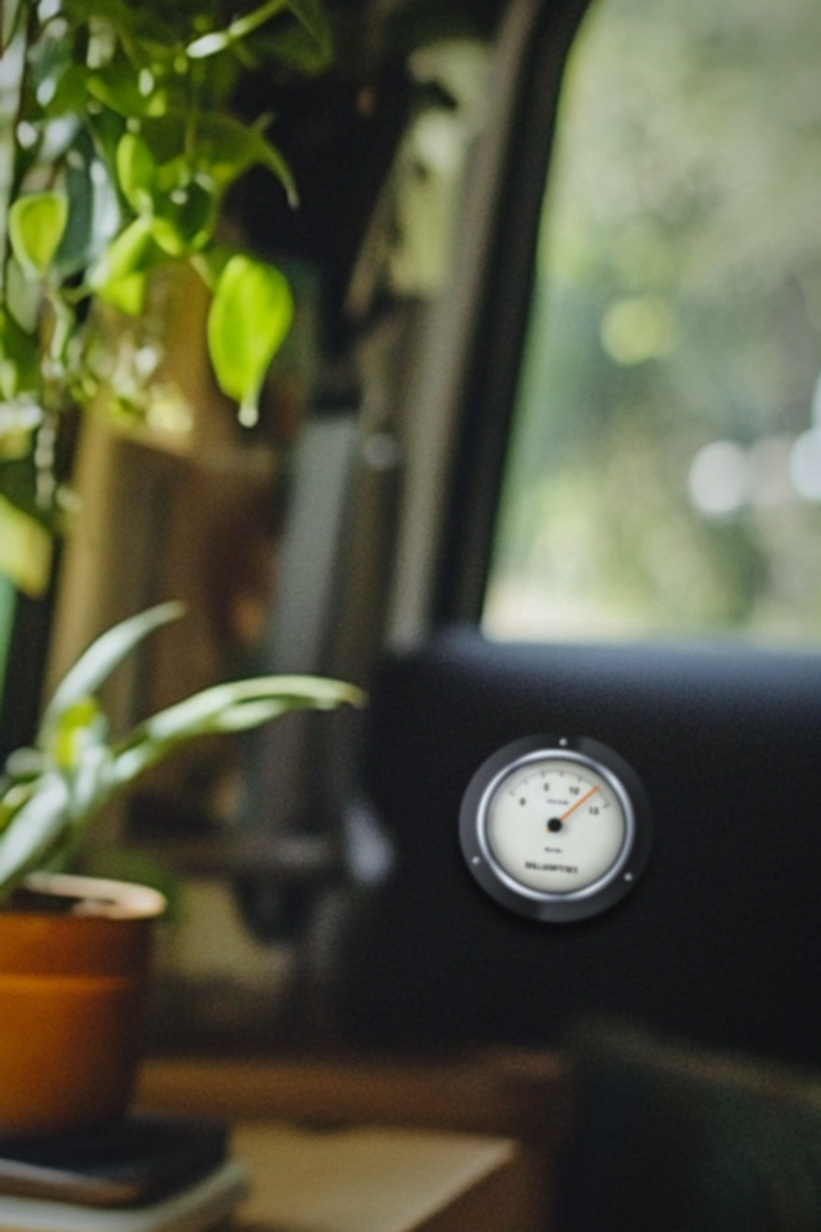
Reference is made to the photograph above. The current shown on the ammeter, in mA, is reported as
12.5 mA
